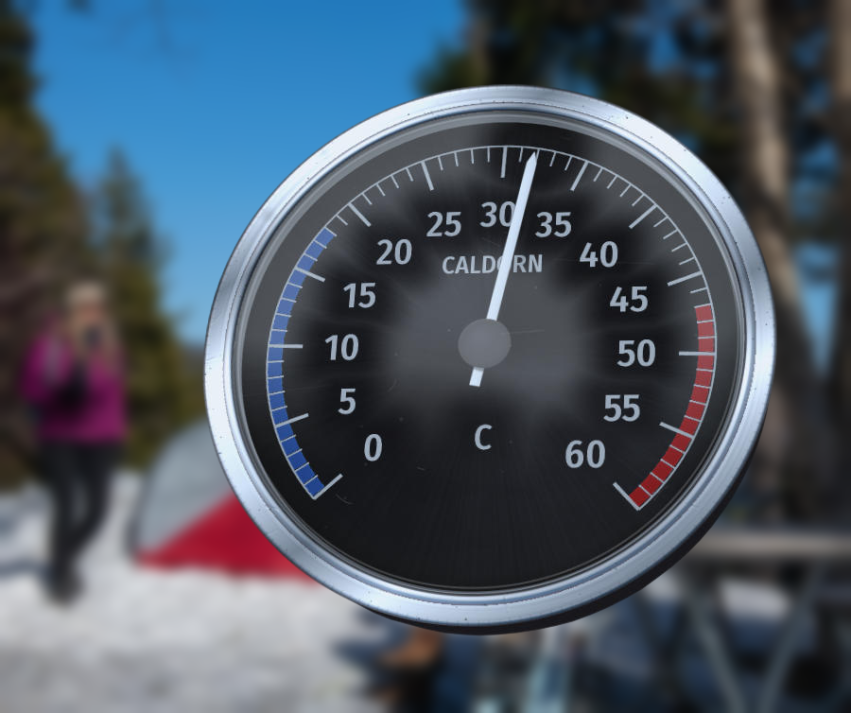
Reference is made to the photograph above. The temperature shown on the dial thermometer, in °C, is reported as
32 °C
